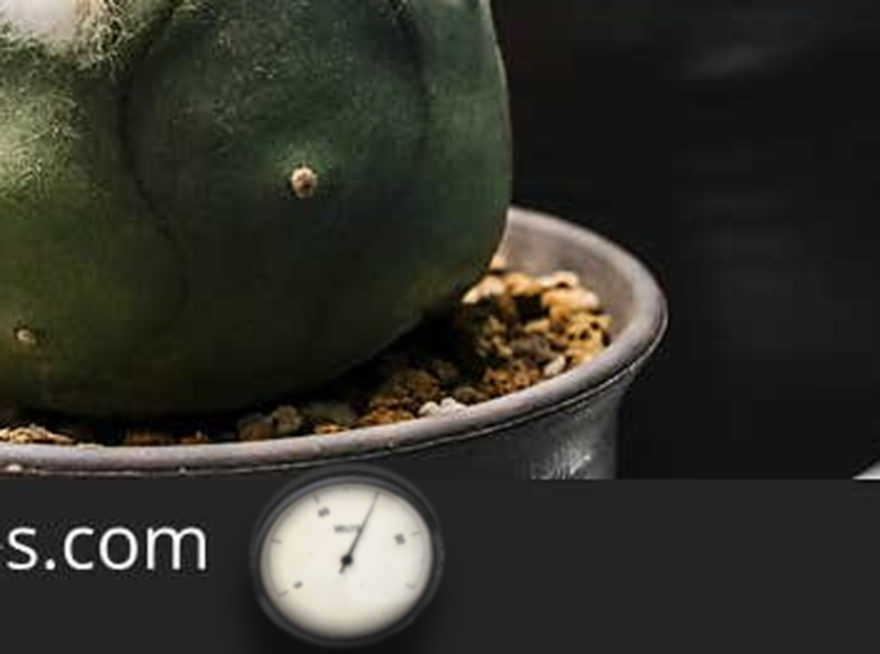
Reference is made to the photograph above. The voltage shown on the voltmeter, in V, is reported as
60 V
